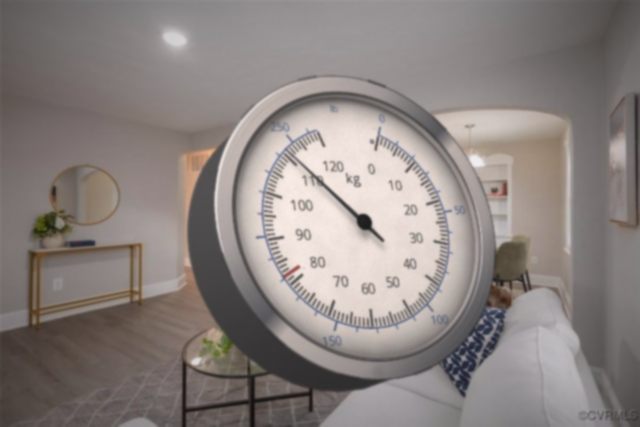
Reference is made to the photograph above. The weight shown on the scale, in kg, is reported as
110 kg
